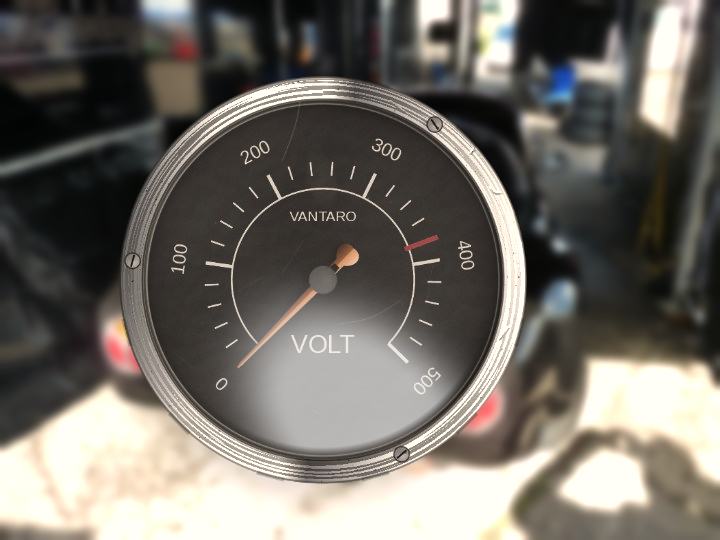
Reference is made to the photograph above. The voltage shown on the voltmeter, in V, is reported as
0 V
